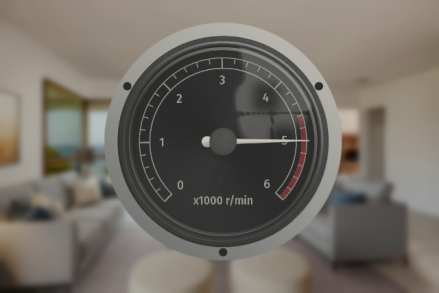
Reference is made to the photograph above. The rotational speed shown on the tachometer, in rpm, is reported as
5000 rpm
